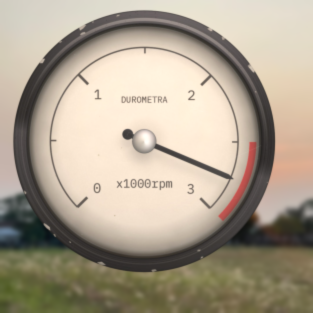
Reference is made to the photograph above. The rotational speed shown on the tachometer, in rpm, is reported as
2750 rpm
